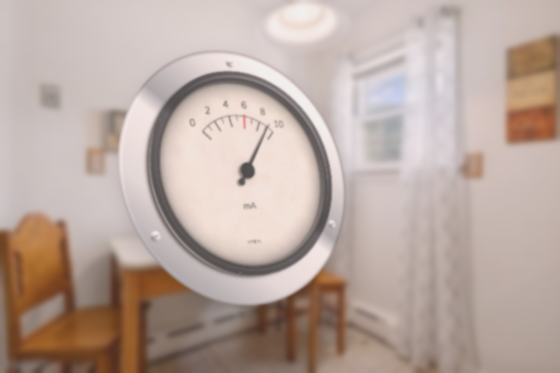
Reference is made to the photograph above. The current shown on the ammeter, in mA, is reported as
9 mA
